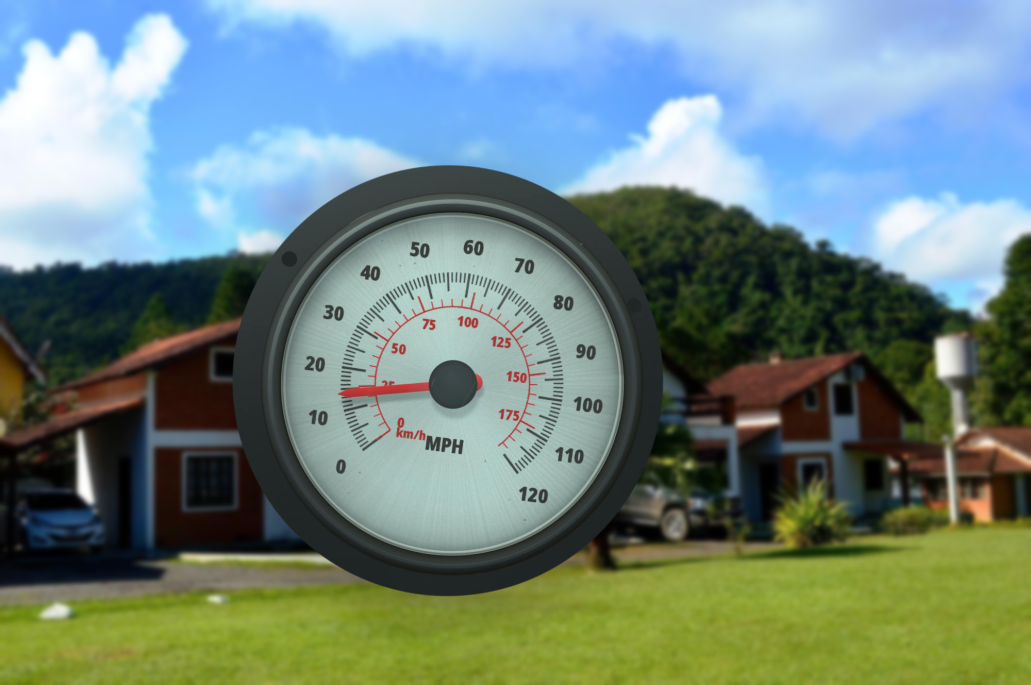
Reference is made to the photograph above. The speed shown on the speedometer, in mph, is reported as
14 mph
